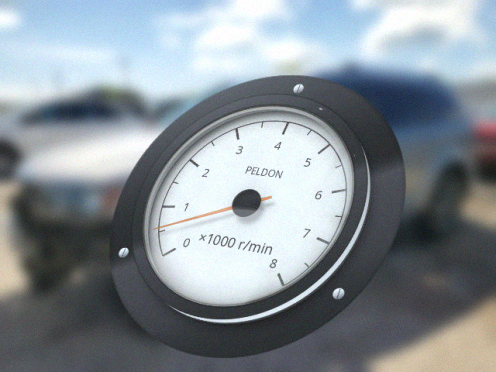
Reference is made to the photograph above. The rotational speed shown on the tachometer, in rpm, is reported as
500 rpm
